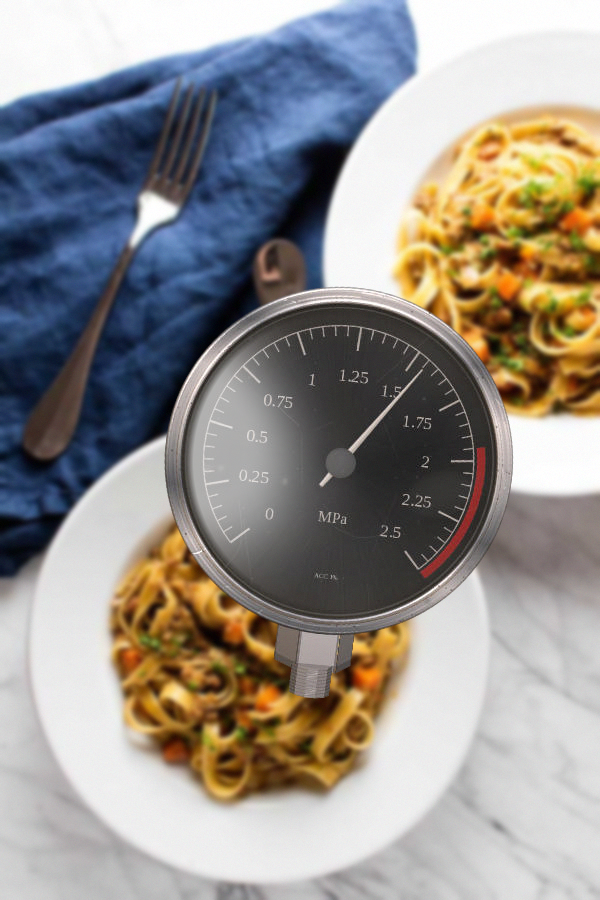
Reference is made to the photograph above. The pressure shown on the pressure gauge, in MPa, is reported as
1.55 MPa
